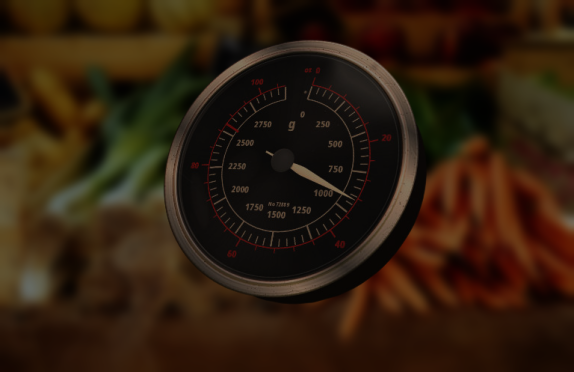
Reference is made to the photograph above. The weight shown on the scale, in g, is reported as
925 g
